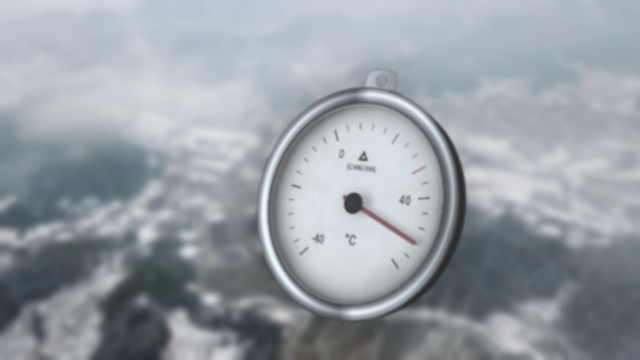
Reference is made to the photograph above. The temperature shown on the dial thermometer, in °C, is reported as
52 °C
